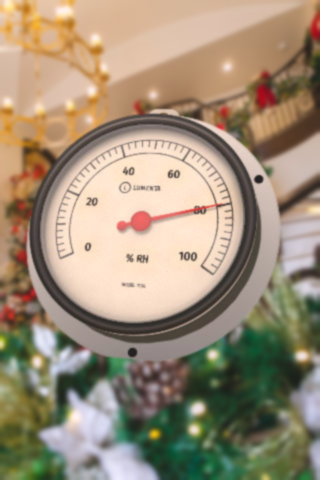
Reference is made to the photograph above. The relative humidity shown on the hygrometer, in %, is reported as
80 %
